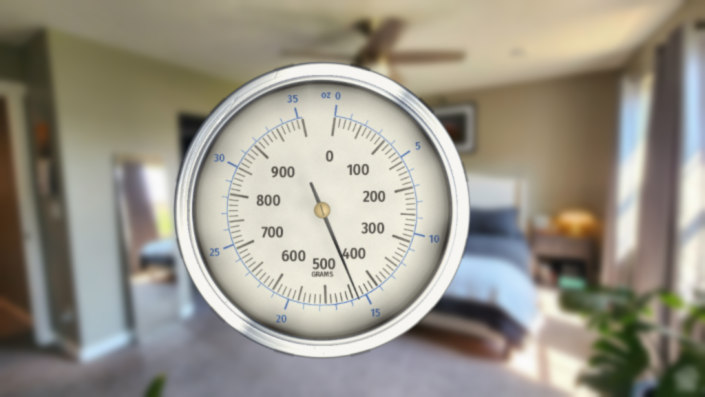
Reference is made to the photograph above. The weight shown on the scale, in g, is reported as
440 g
